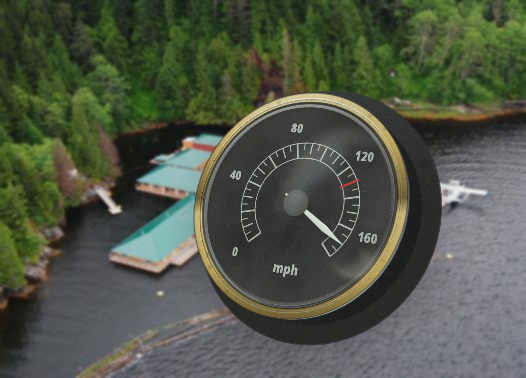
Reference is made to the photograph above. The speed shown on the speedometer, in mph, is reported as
170 mph
